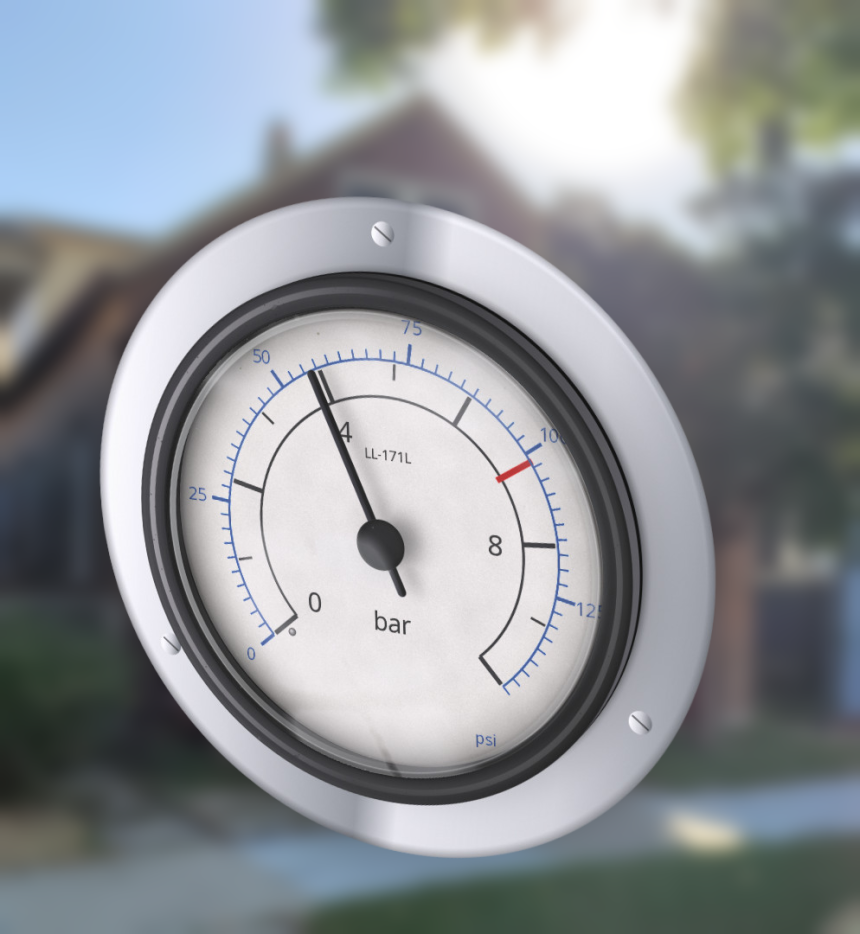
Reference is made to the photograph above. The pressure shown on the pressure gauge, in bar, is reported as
4 bar
